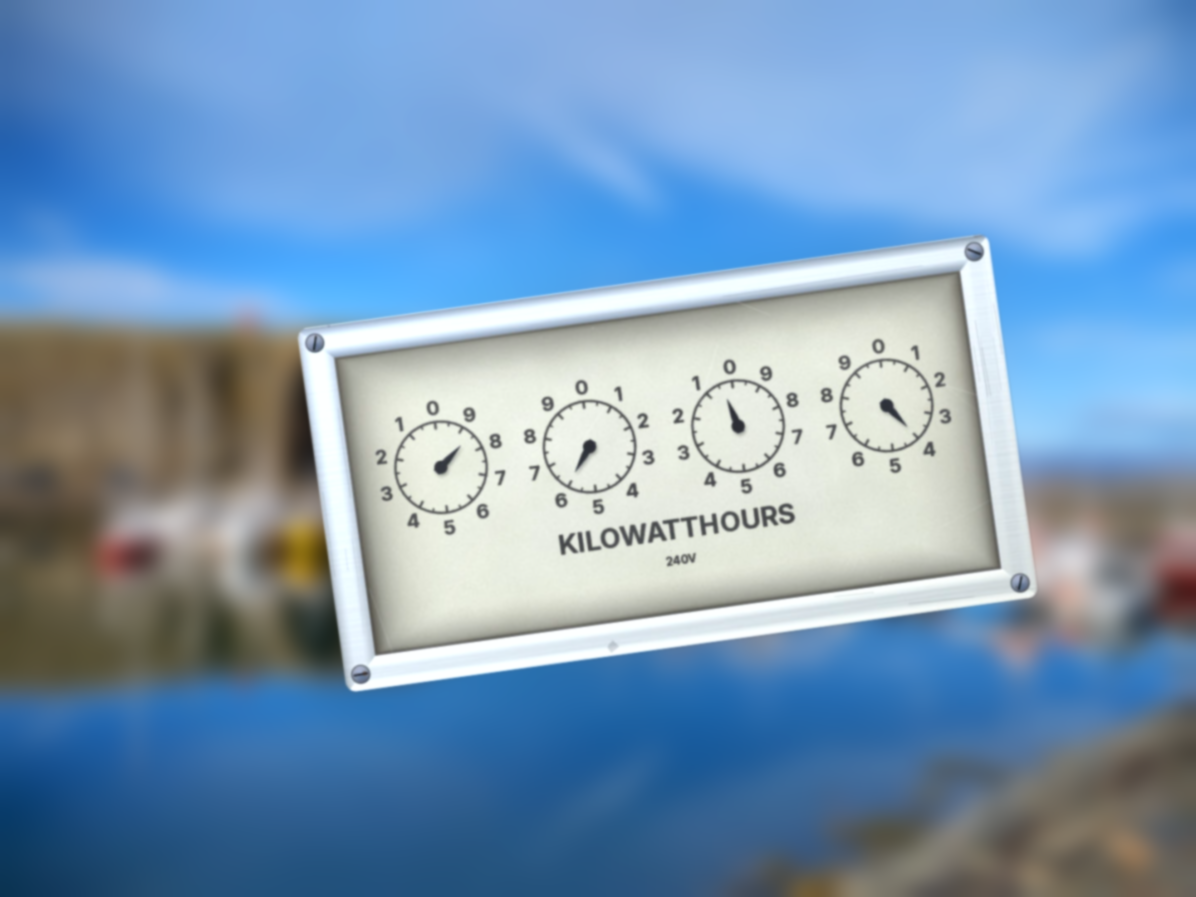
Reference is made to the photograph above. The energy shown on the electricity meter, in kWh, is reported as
8604 kWh
